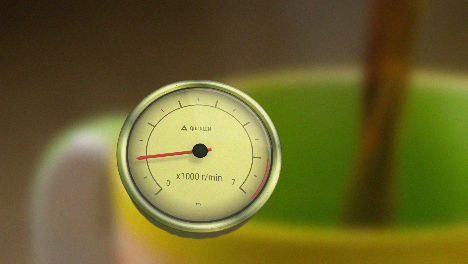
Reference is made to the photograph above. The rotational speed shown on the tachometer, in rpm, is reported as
1000 rpm
